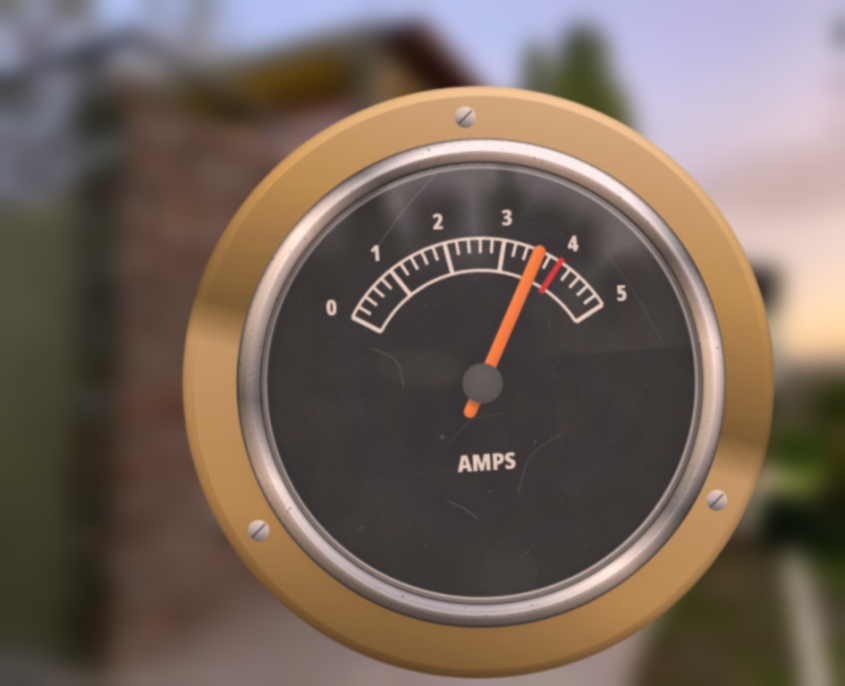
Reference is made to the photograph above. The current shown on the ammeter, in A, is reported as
3.6 A
